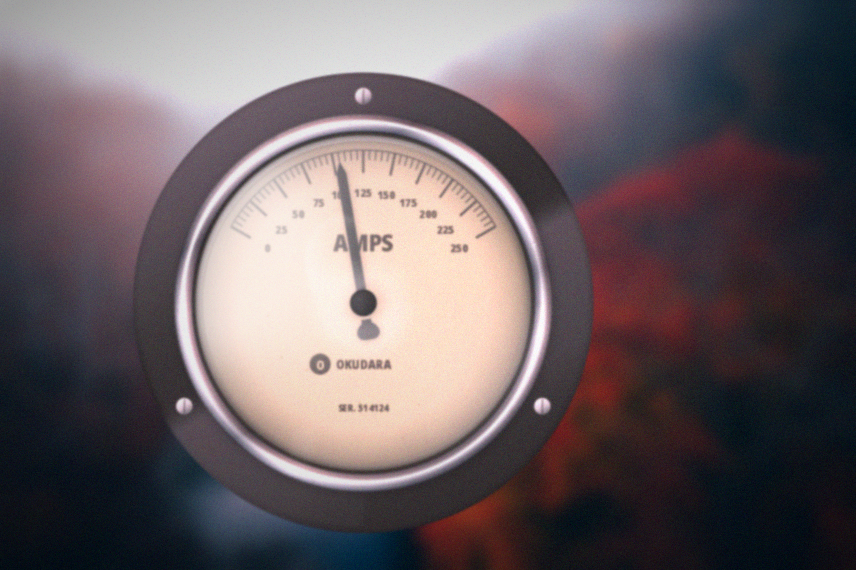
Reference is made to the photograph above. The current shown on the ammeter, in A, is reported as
105 A
